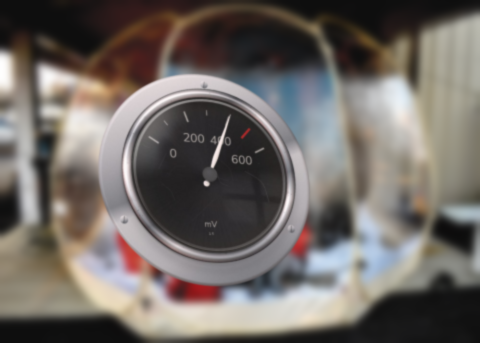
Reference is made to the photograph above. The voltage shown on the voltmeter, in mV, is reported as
400 mV
